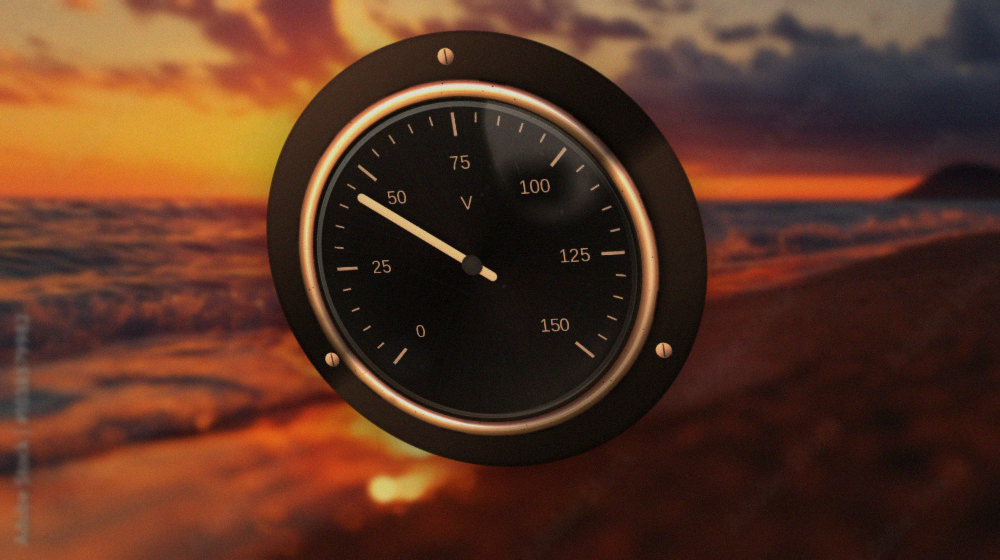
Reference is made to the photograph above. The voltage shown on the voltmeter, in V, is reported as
45 V
